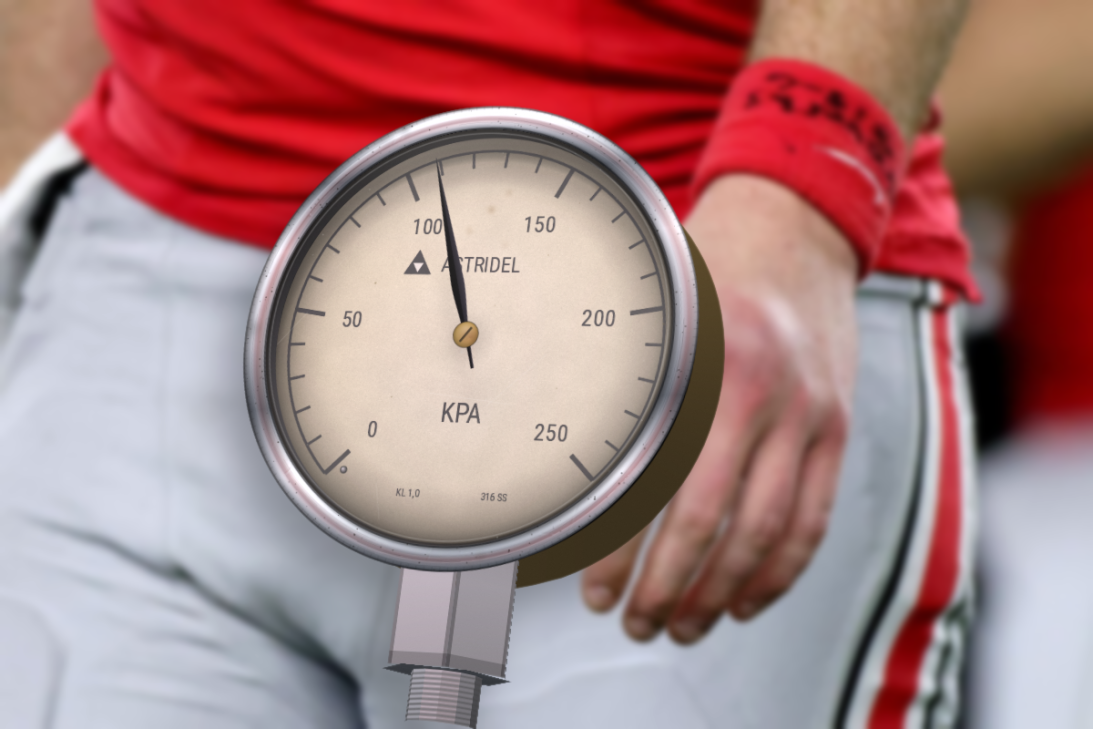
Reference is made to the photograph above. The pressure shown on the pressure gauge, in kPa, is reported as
110 kPa
